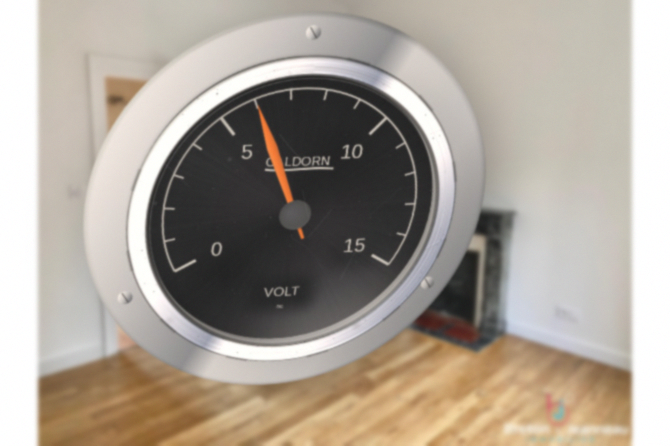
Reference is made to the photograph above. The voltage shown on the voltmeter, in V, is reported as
6 V
